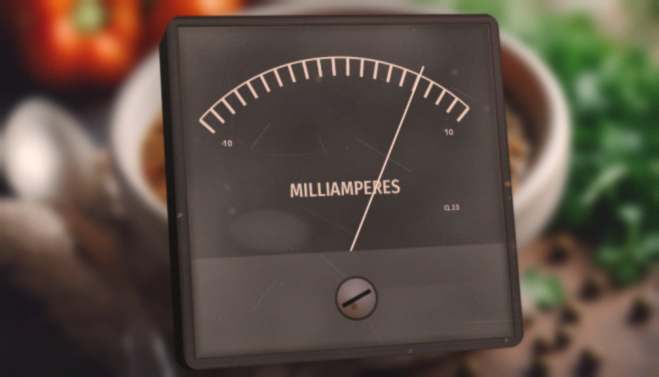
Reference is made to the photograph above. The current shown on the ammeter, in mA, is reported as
6 mA
